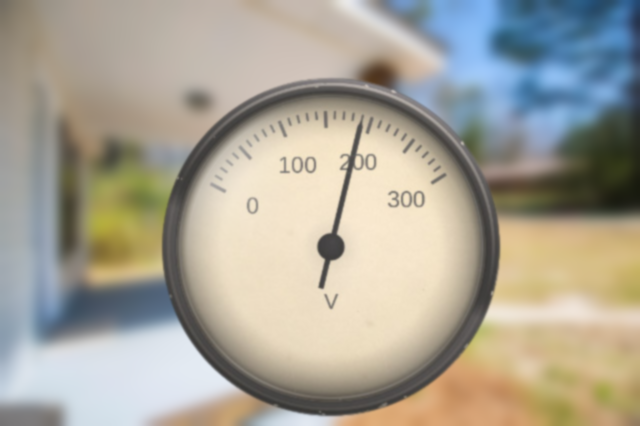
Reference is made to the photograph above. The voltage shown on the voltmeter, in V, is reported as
190 V
